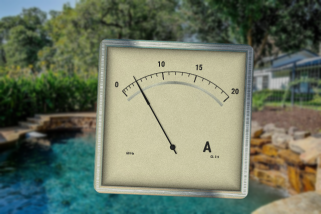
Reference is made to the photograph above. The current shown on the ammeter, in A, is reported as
5 A
